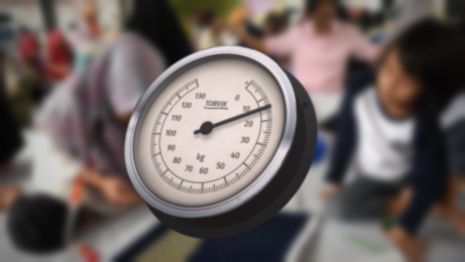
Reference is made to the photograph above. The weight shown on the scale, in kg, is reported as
15 kg
